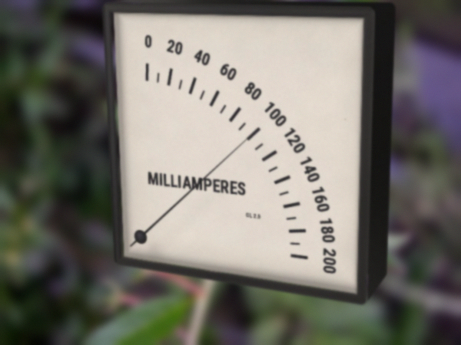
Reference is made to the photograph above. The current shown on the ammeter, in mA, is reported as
100 mA
